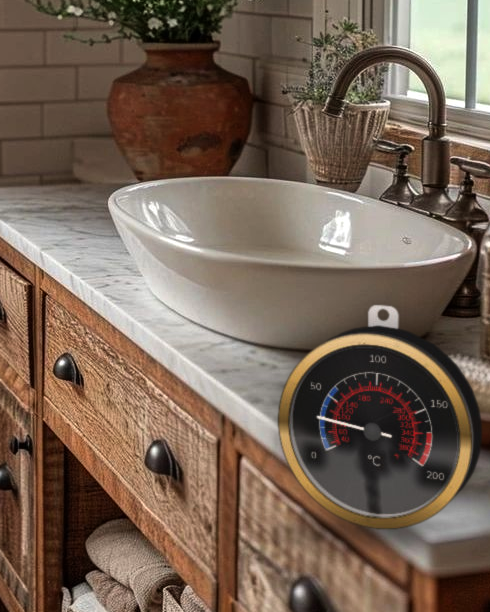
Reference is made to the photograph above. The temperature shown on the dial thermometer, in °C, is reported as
30 °C
